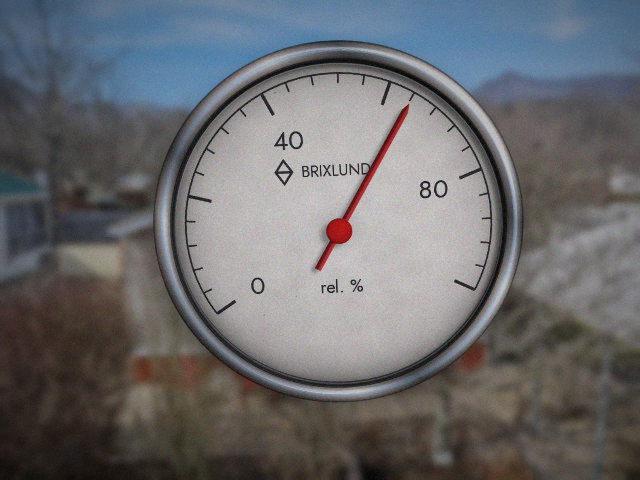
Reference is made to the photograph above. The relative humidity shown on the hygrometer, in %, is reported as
64 %
